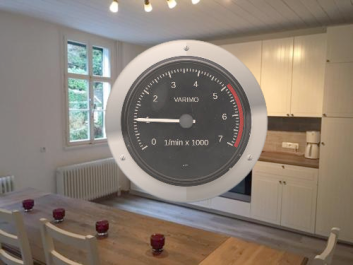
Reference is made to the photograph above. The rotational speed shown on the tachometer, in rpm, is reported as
1000 rpm
